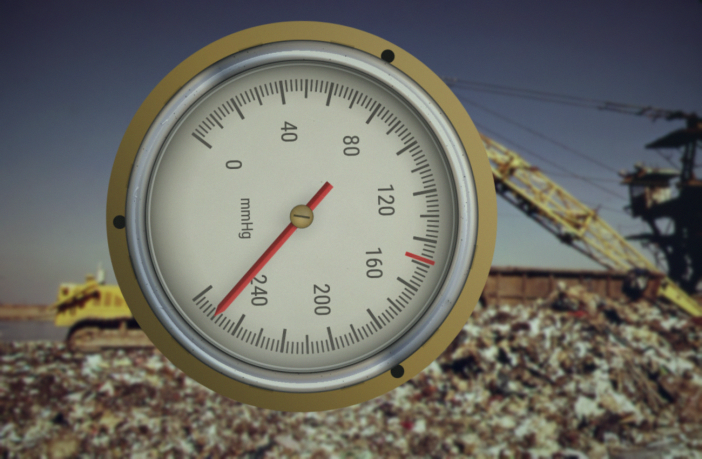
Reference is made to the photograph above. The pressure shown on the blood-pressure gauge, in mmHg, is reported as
250 mmHg
